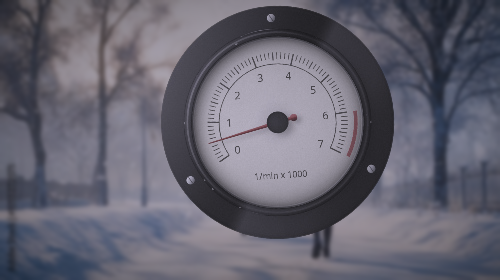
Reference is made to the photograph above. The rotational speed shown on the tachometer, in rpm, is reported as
500 rpm
